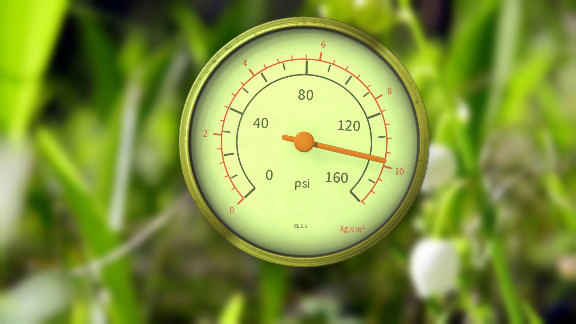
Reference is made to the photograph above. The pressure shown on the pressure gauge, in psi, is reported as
140 psi
